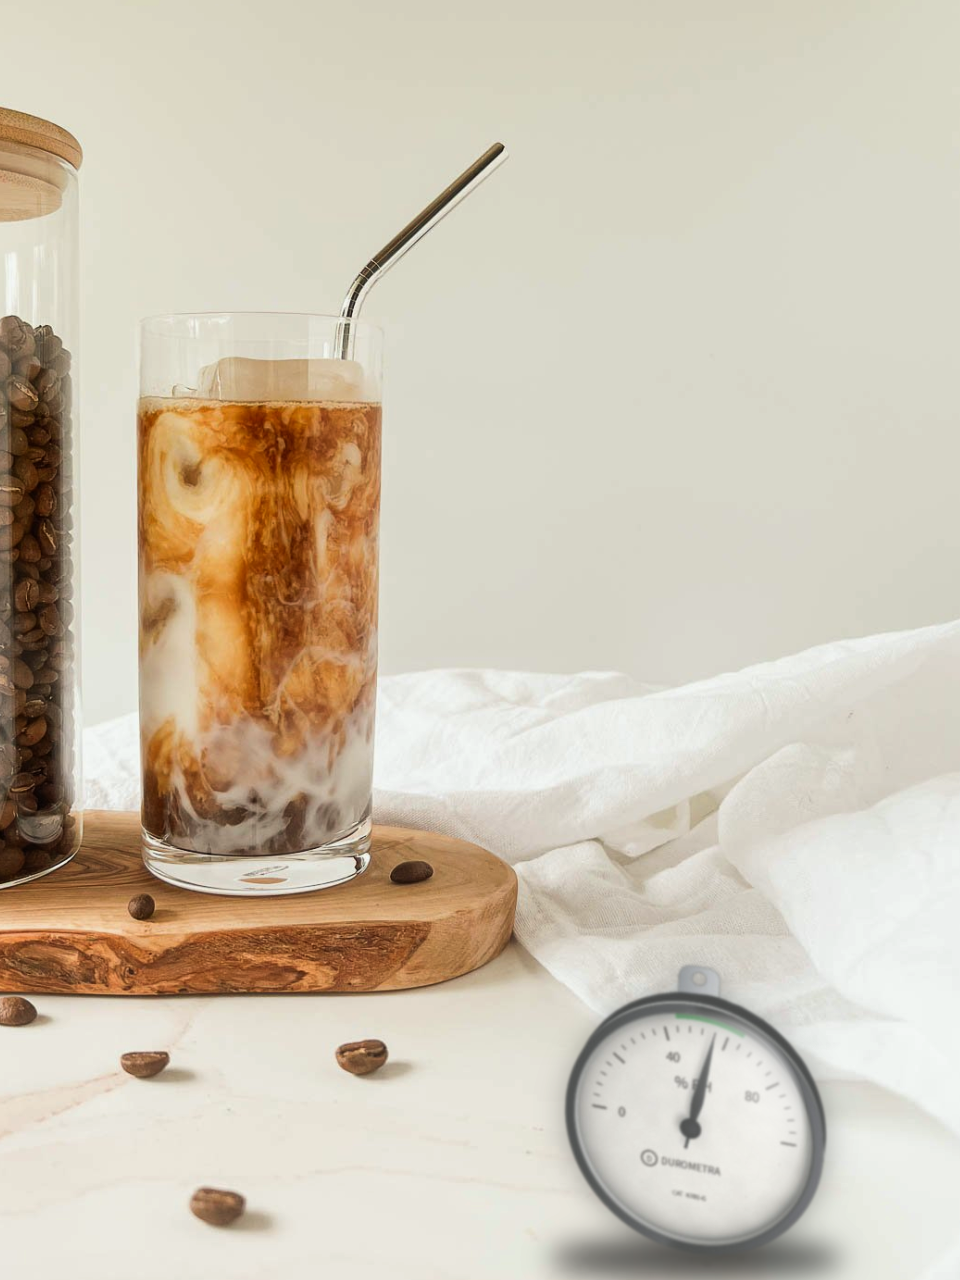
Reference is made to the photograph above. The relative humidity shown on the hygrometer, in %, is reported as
56 %
